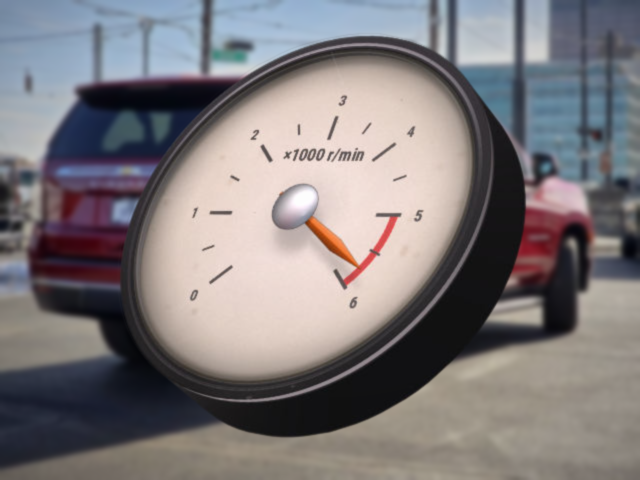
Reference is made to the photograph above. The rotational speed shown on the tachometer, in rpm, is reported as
5750 rpm
